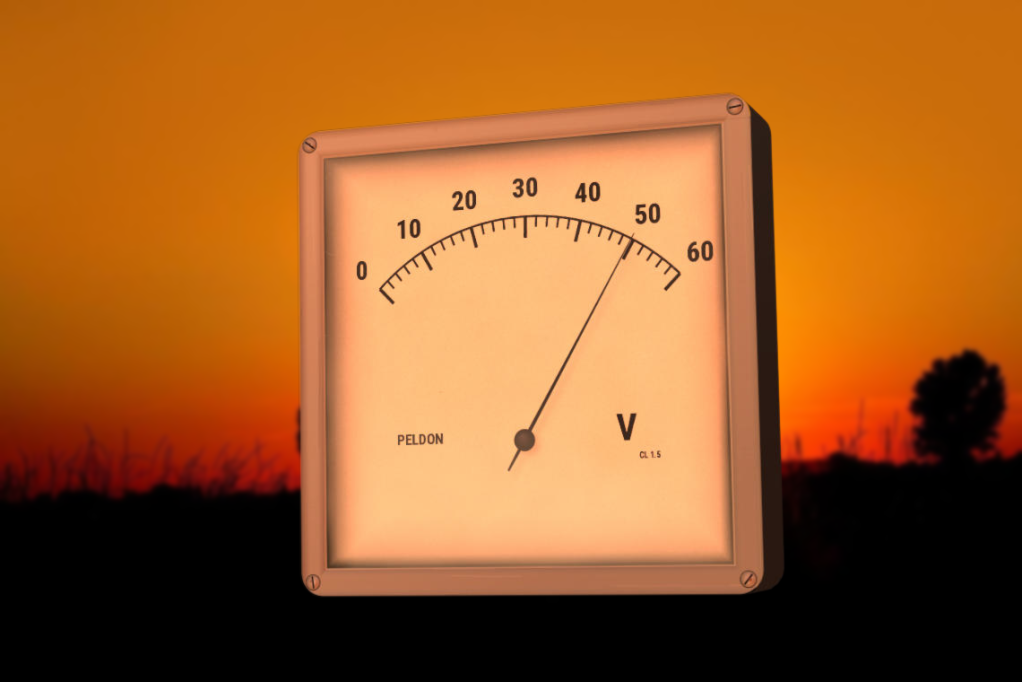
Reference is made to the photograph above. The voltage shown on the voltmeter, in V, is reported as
50 V
